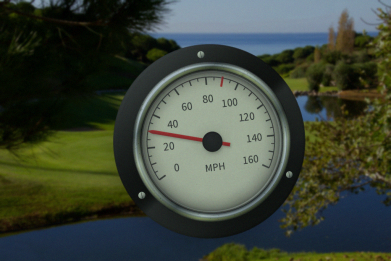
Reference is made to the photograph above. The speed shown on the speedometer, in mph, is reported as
30 mph
